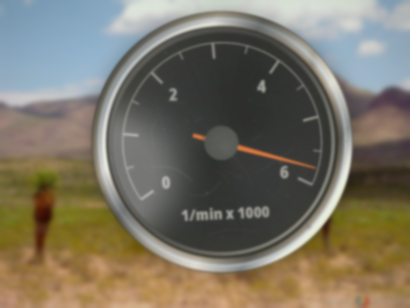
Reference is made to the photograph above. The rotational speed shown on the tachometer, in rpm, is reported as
5750 rpm
